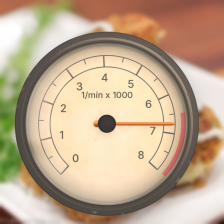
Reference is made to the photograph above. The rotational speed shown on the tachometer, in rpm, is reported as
6750 rpm
